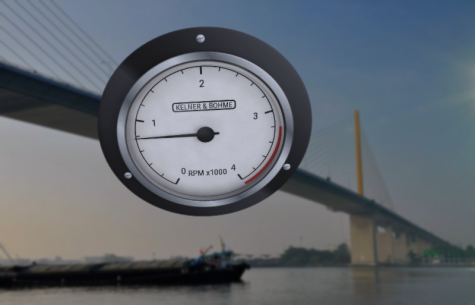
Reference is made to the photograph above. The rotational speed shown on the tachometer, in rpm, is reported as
800 rpm
